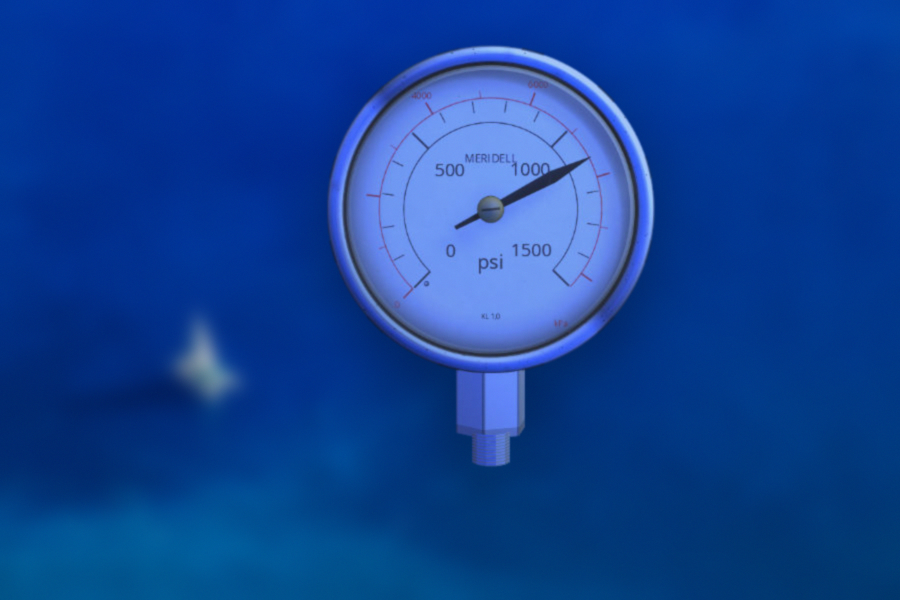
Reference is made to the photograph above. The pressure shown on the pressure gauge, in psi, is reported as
1100 psi
